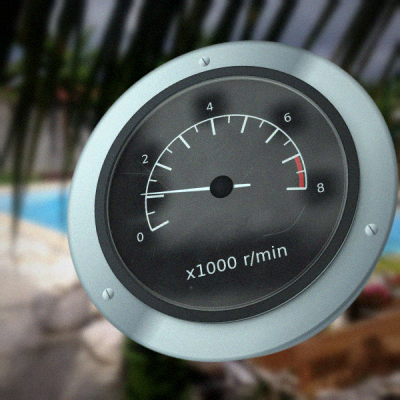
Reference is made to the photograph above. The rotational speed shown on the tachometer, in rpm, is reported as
1000 rpm
